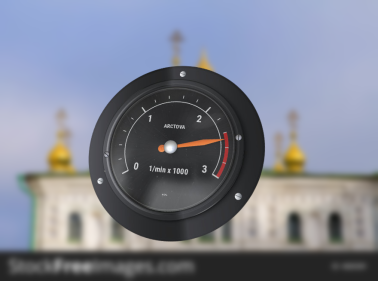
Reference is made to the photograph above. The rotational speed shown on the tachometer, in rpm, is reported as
2500 rpm
